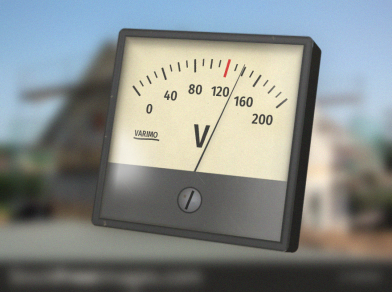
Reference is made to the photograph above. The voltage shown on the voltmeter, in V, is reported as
140 V
